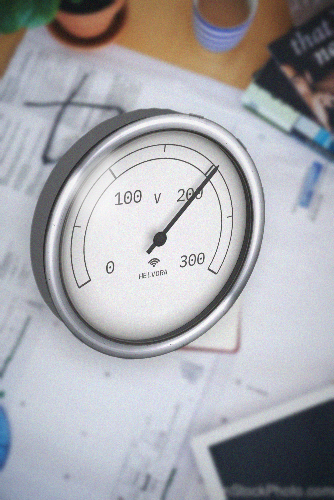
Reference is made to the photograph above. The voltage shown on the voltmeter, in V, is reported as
200 V
